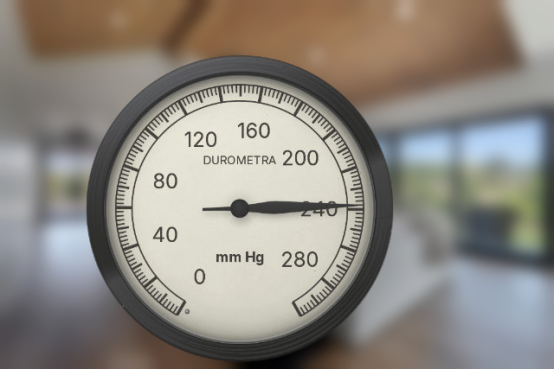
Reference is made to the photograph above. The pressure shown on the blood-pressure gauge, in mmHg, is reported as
238 mmHg
